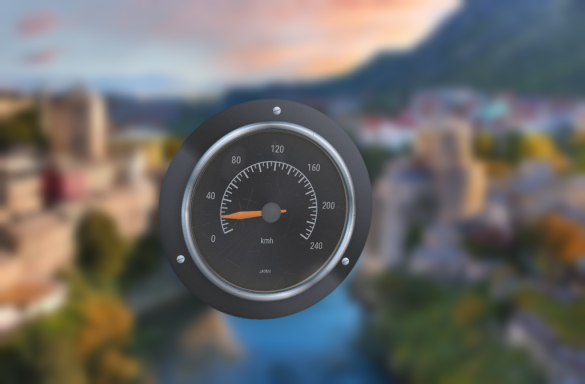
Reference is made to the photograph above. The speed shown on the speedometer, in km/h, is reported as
20 km/h
